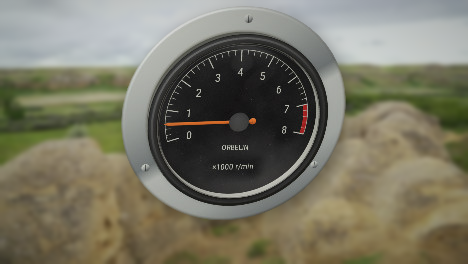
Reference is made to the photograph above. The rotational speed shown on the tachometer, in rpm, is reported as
600 rpm
